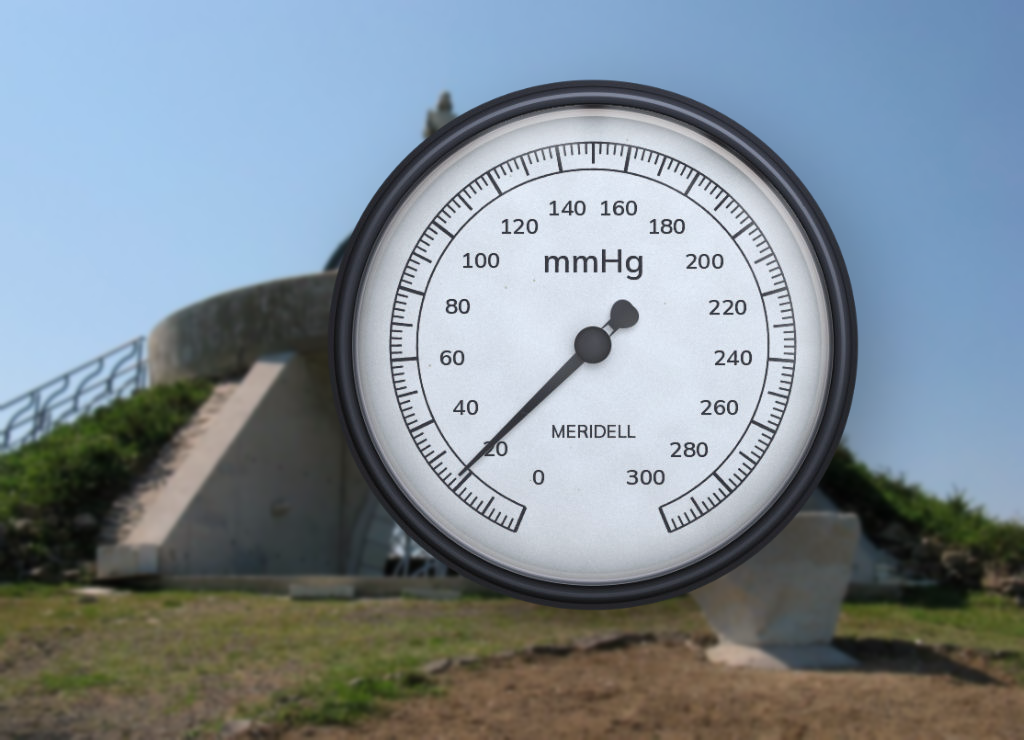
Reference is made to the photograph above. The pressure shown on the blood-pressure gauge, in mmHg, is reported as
22 mmHg
